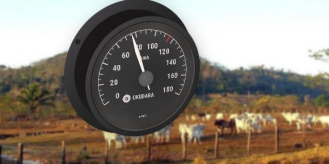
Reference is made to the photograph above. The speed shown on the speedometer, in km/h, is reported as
75 km/h
